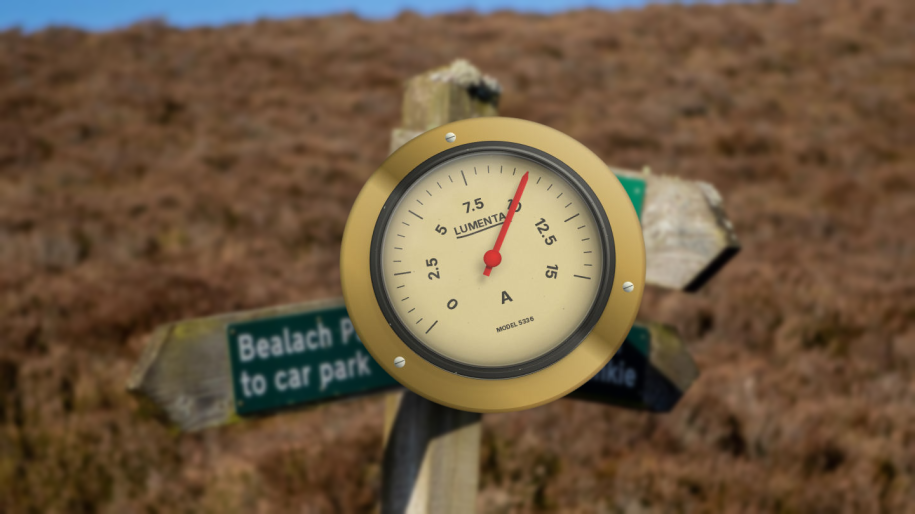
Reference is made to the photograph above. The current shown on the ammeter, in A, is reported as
10 A
